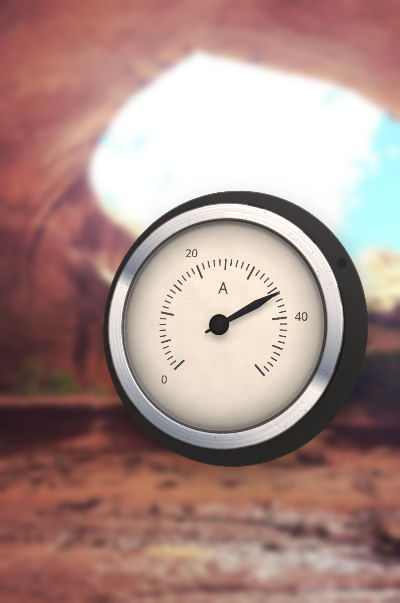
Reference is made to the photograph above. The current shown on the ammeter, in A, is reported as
36 A
